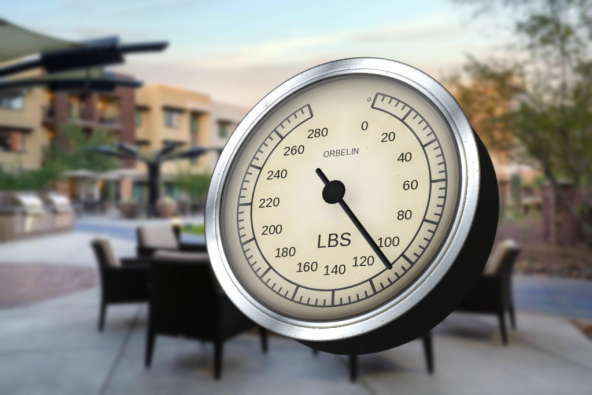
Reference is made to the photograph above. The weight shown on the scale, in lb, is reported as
108 lb
